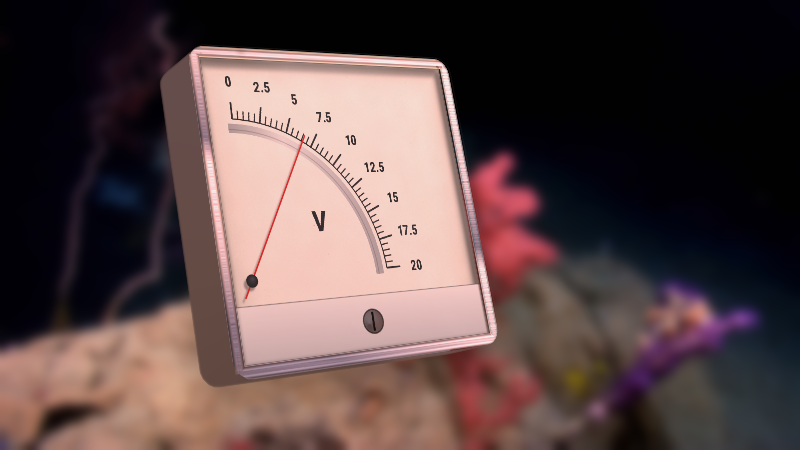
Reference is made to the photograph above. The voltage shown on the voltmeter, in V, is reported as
6.5 V
